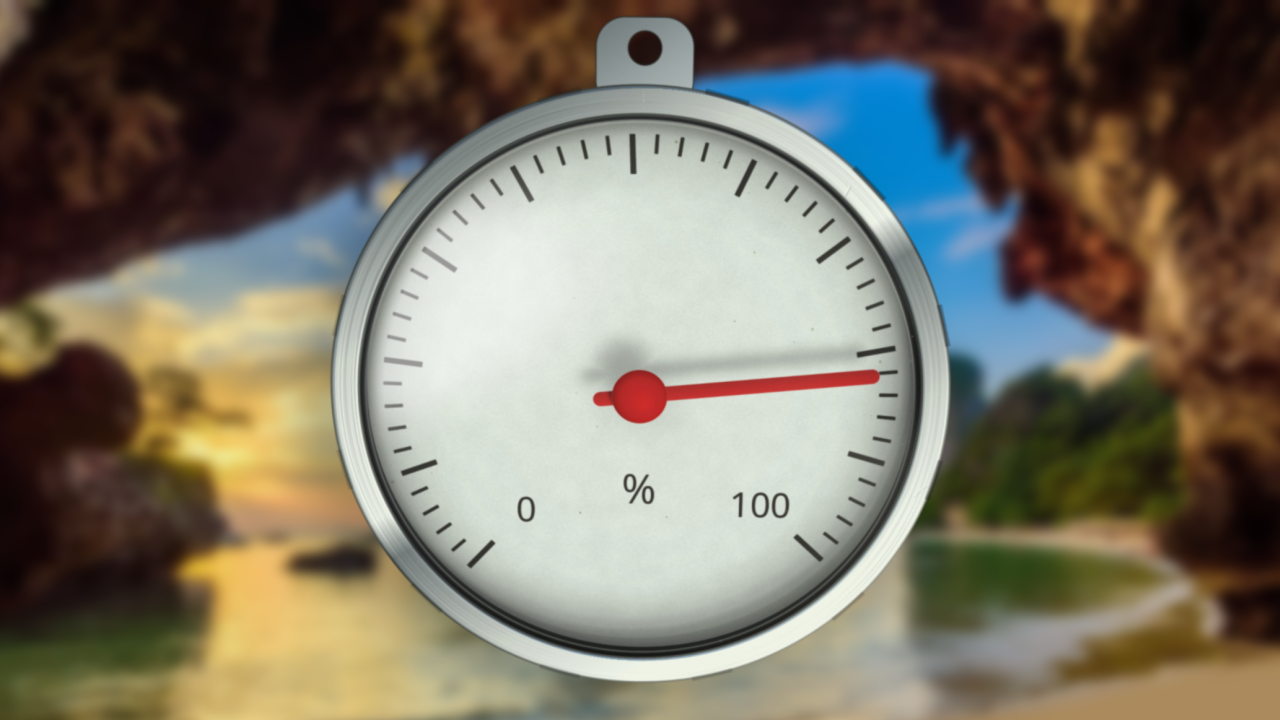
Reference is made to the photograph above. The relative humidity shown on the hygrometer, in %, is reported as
82 %
